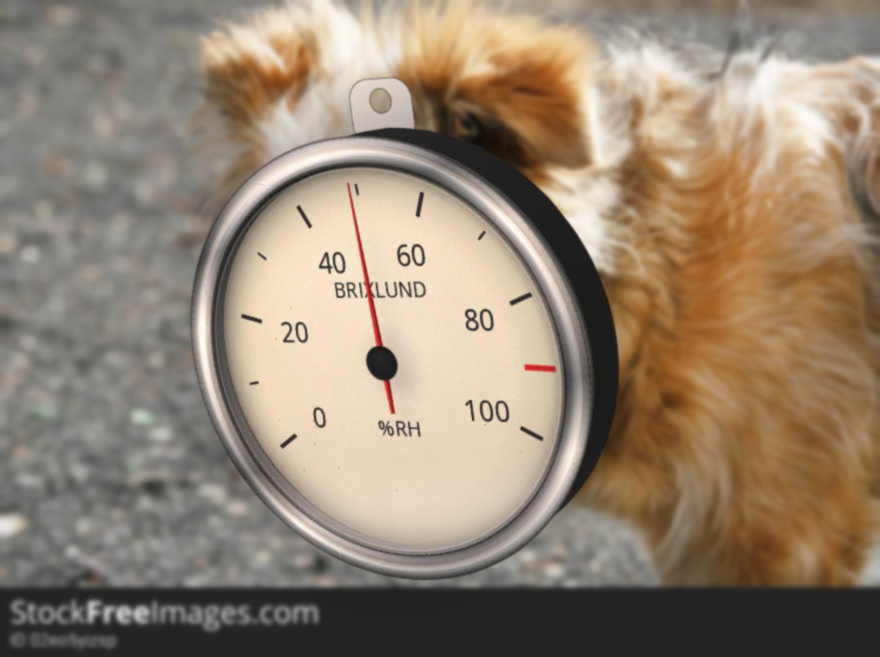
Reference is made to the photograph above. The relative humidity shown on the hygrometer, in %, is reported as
50 %
